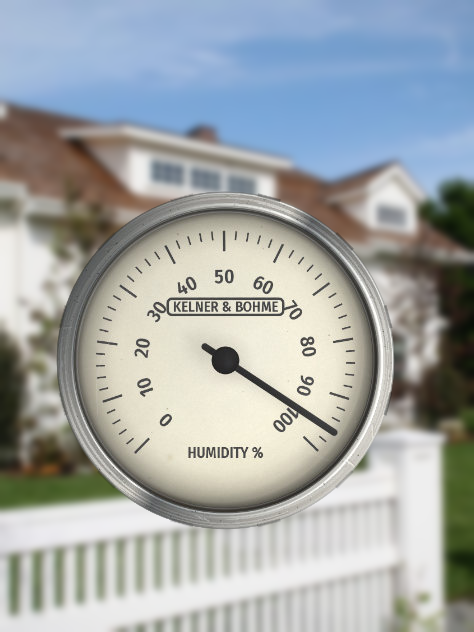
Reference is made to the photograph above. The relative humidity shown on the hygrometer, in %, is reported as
96 %
